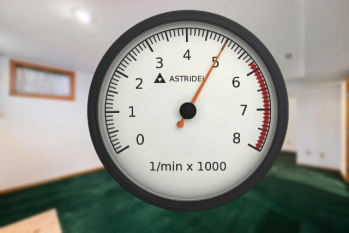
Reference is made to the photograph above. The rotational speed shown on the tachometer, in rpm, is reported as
5000 rpm
